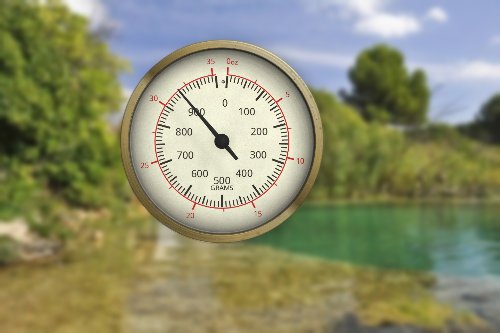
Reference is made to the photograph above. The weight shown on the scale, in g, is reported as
900 g
